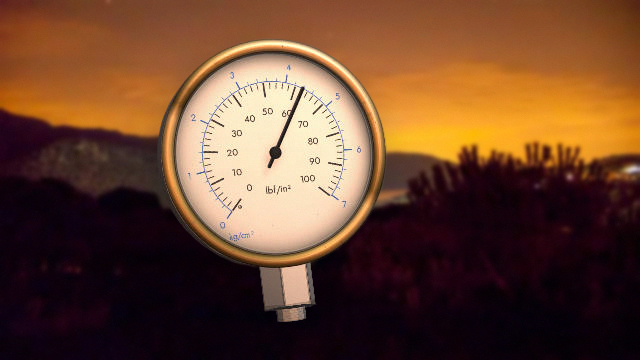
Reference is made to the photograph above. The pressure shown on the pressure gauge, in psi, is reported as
62 psi
